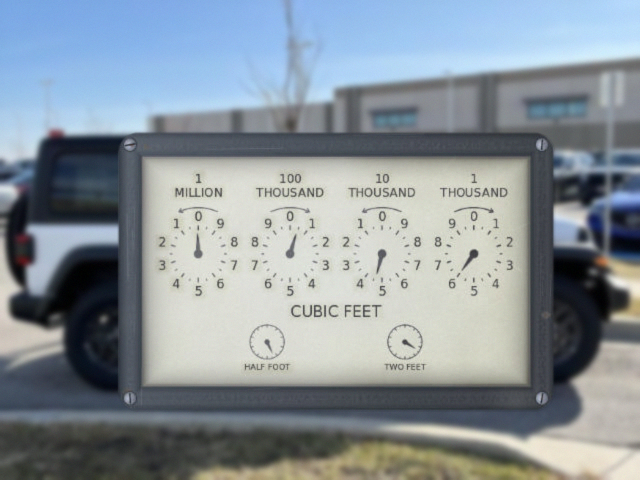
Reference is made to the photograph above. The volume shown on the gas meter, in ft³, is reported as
4600 ft³
